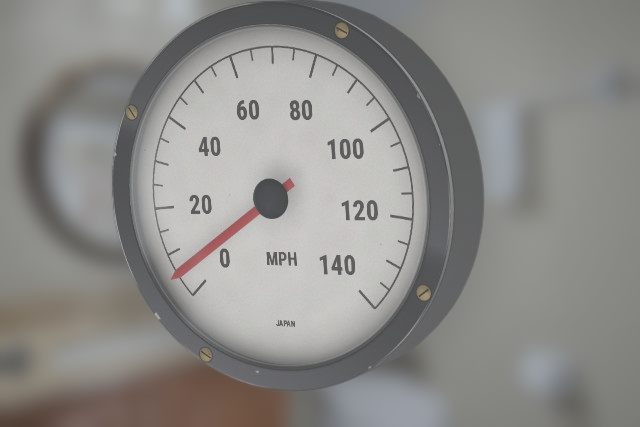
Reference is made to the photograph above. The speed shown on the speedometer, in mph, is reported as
5 mph
